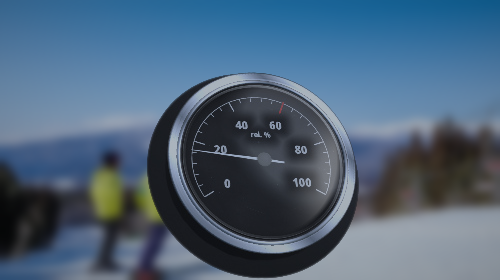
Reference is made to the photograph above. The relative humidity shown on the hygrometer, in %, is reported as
16 %
